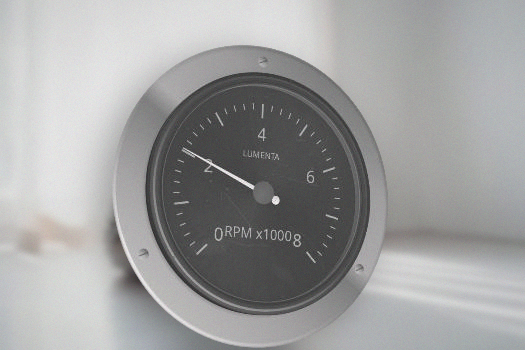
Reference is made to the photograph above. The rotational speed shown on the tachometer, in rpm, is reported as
2000 rpm
